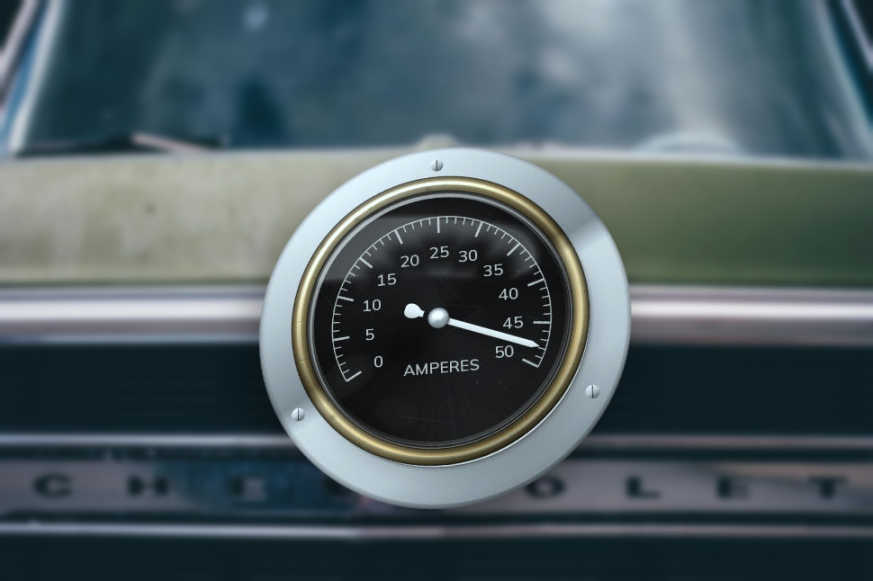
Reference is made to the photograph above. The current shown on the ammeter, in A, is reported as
48 A
